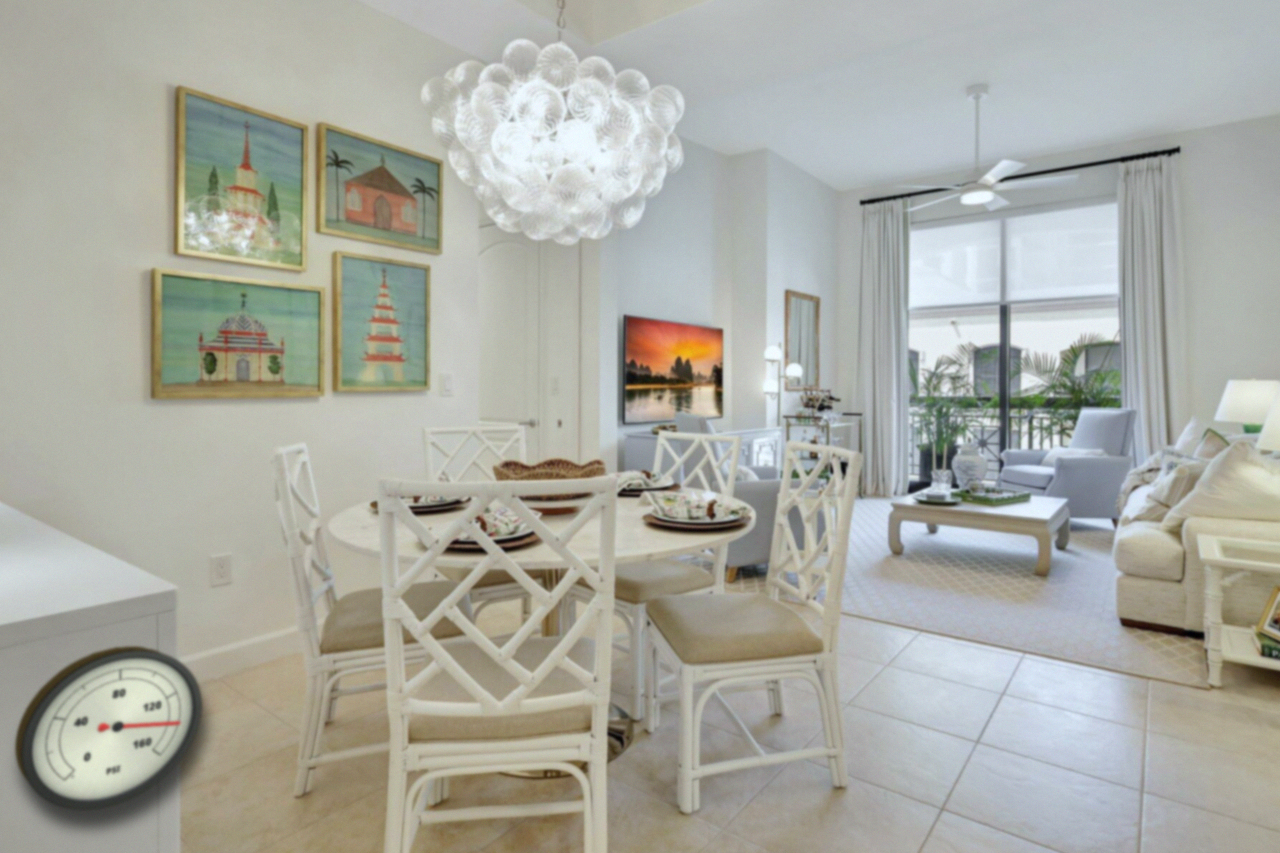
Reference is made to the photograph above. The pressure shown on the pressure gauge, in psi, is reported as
140 psi
